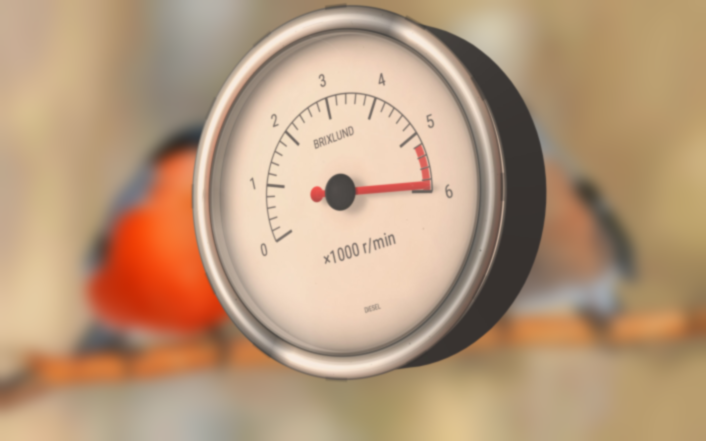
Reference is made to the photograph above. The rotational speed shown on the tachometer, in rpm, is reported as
5900 rpm
